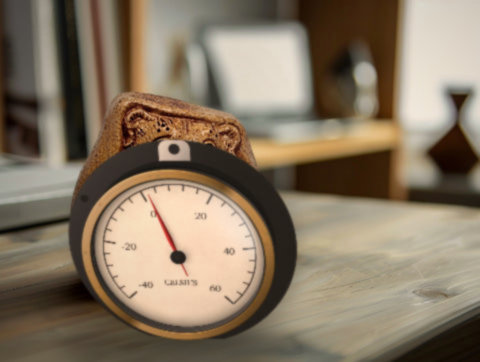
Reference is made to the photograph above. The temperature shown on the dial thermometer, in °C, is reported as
2 °C
